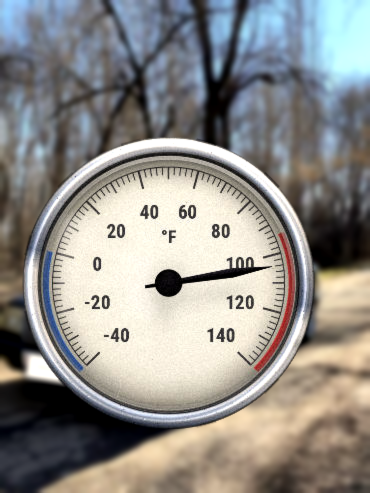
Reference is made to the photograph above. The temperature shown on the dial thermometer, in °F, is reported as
104 °F
